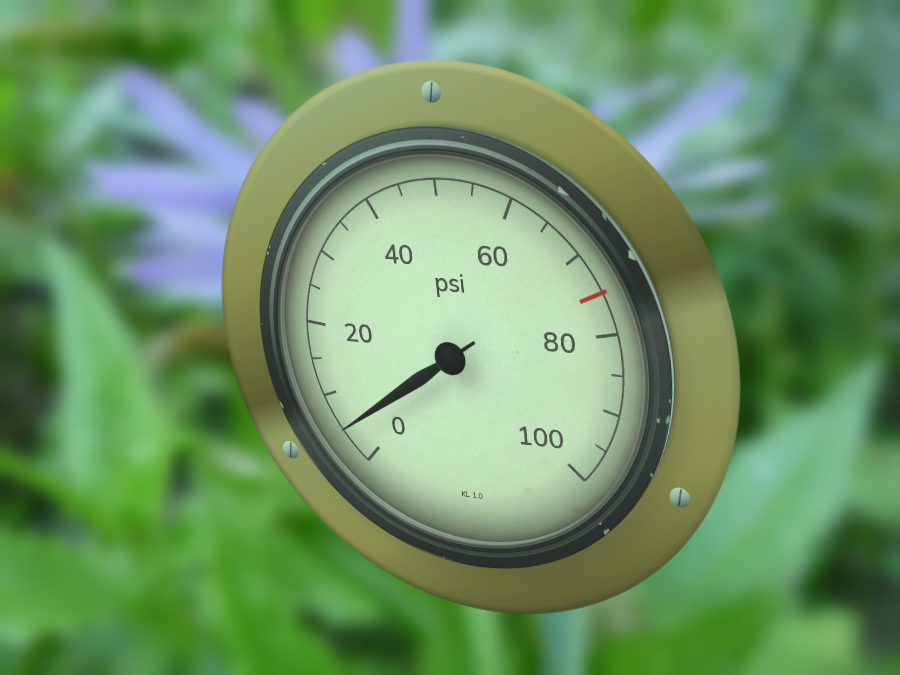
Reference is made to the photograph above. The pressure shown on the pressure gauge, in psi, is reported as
5 psi
